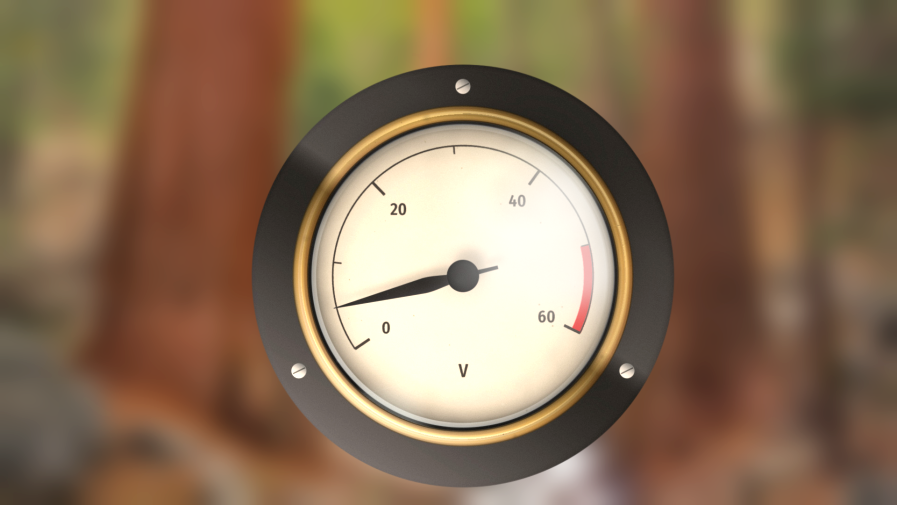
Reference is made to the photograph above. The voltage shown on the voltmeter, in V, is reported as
5 V
